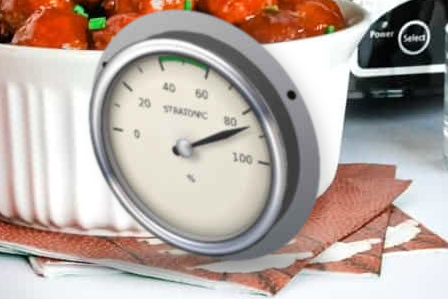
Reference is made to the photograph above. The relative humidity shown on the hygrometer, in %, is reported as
85 %
